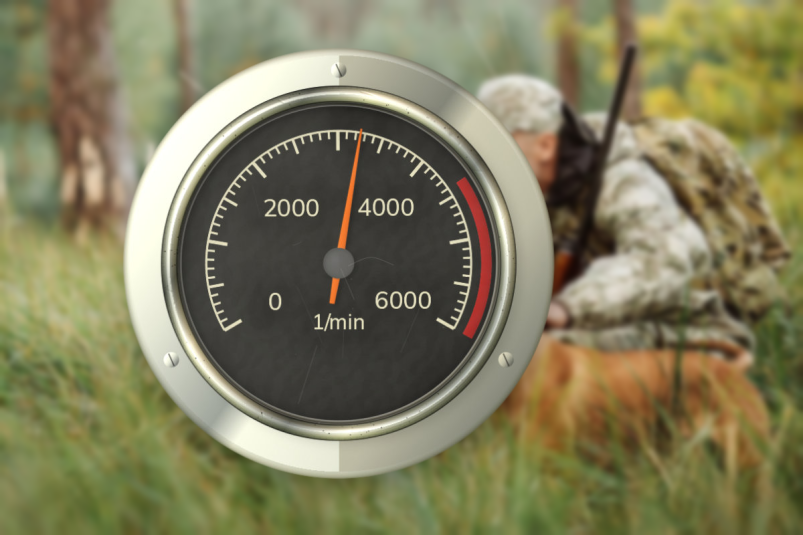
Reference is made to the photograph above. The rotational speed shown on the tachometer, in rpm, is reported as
3250 rpm
